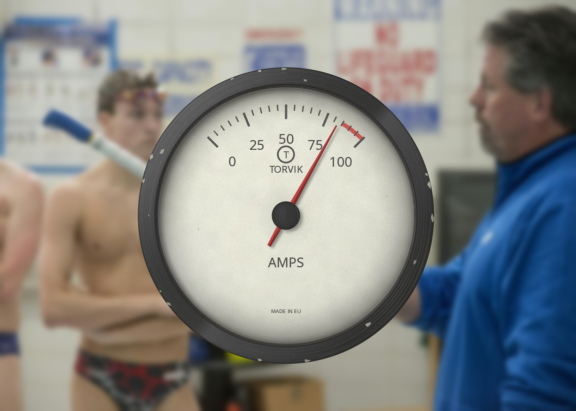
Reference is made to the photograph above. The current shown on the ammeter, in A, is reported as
82.5 A
